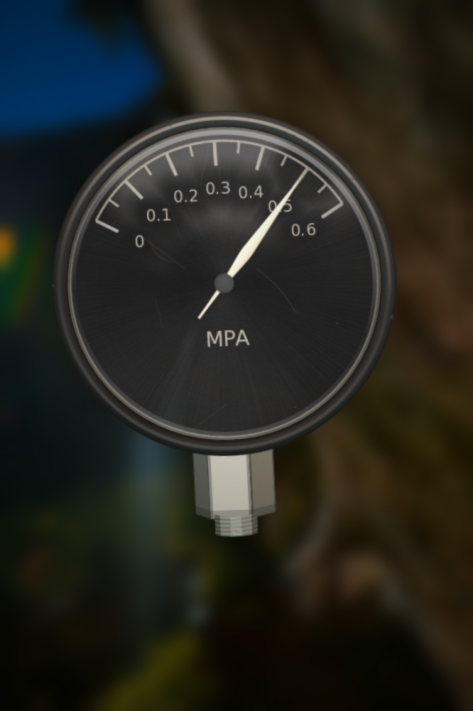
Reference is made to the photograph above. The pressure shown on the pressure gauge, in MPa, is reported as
0.5 MPa
